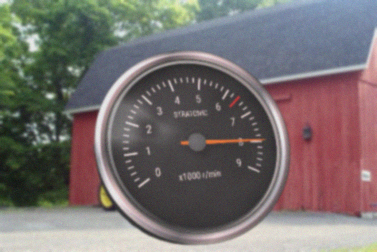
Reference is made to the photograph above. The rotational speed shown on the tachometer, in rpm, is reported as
8000 rpm
